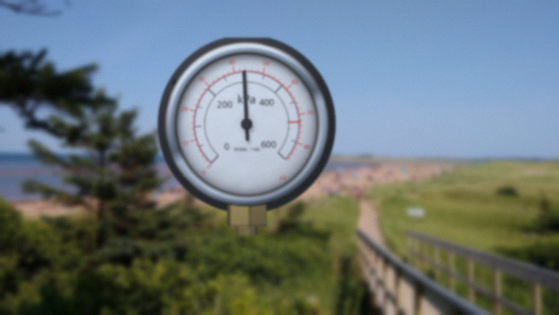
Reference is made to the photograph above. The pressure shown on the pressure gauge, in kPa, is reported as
300 kPa
